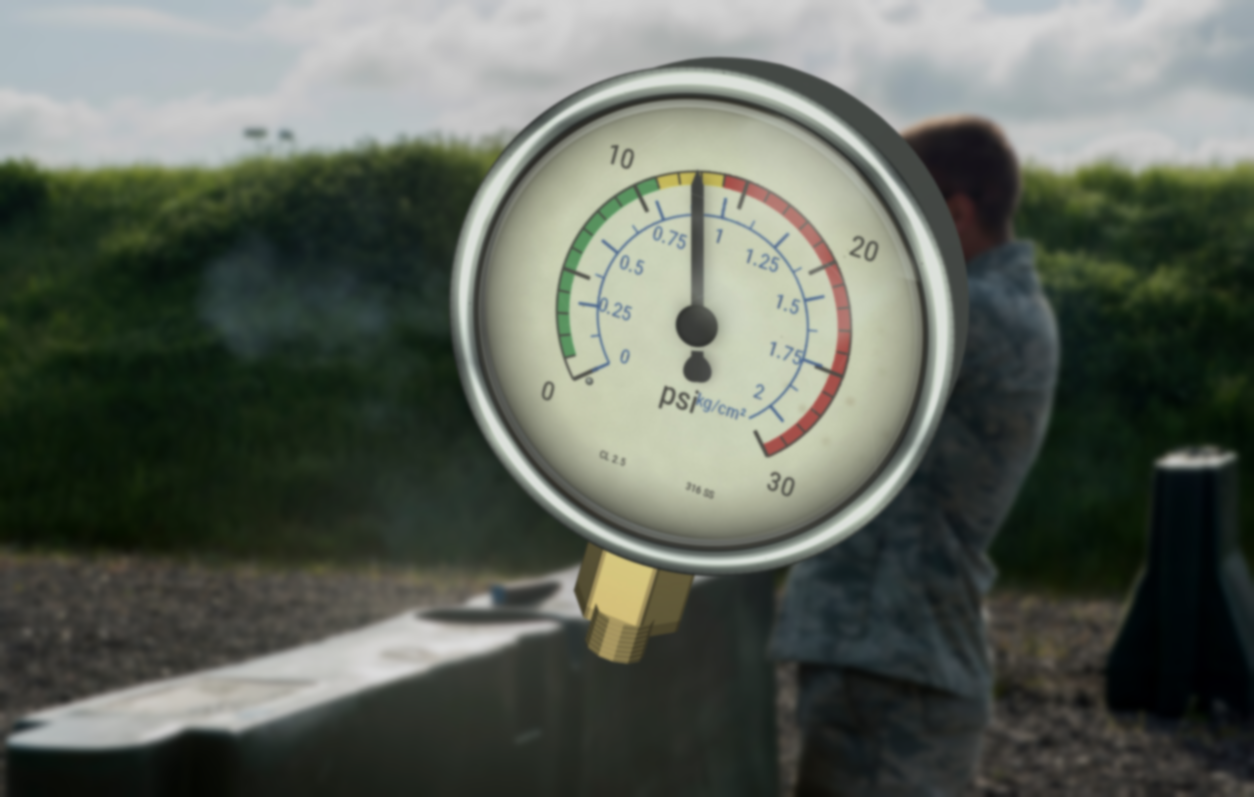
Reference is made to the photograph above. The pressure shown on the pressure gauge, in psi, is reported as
13 psi
